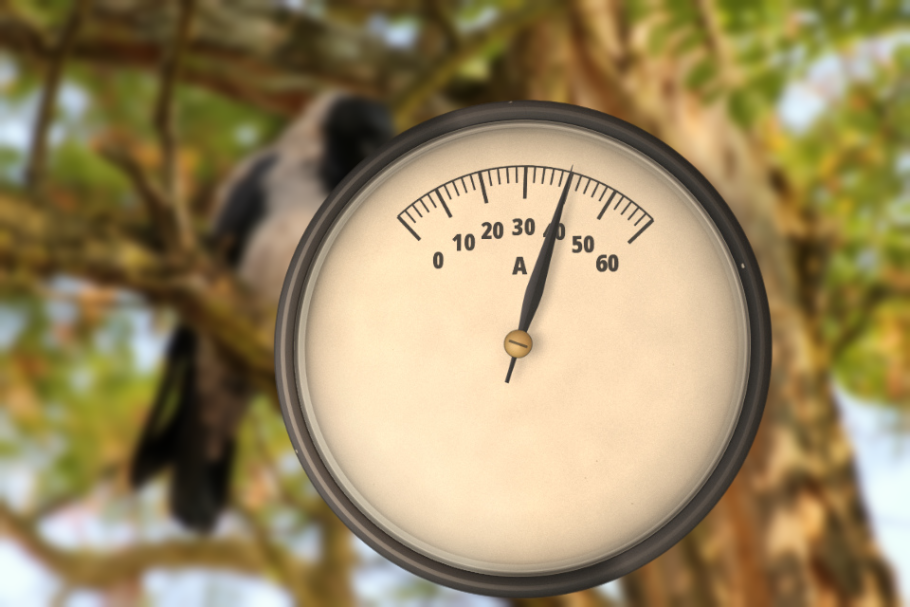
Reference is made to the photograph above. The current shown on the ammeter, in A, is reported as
40 A
